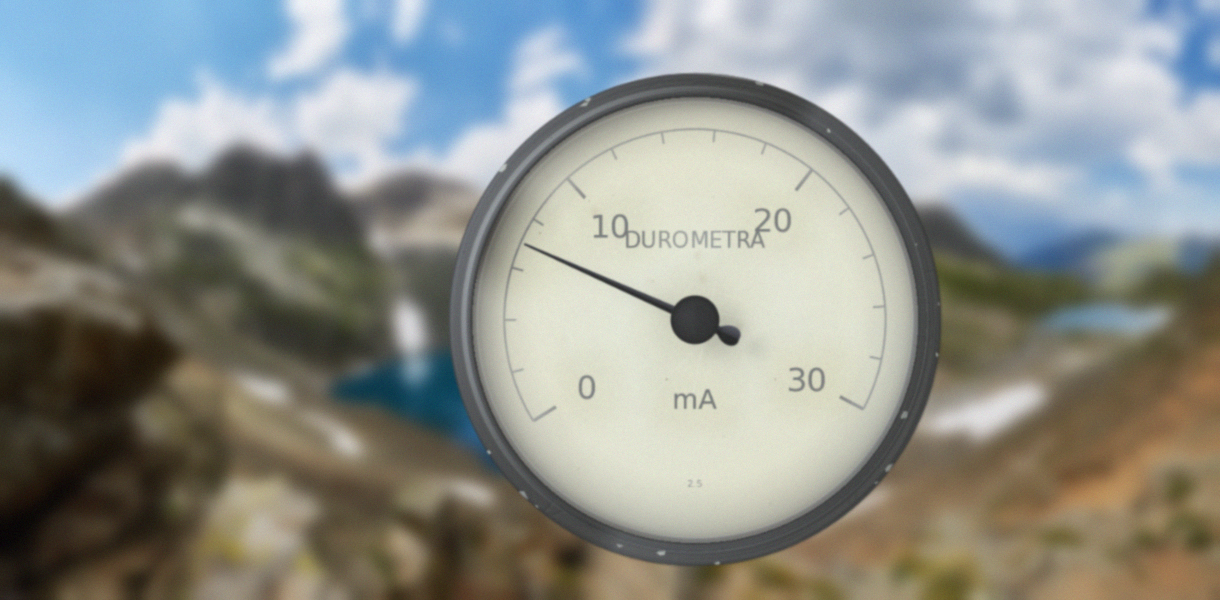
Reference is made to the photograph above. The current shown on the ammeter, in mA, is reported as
7 mA
